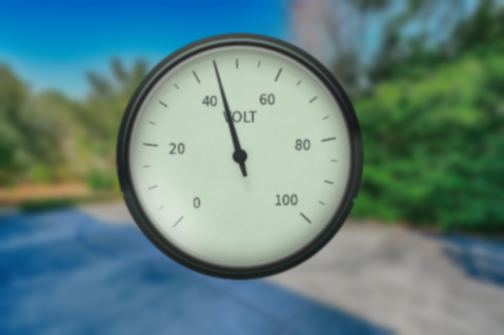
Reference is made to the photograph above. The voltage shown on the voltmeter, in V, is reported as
45 V
